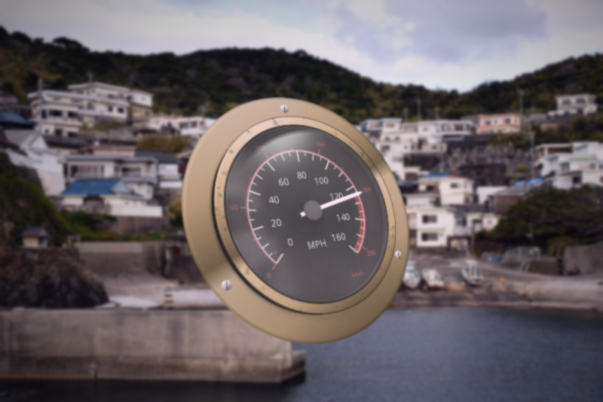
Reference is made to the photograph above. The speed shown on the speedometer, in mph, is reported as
125 mph
